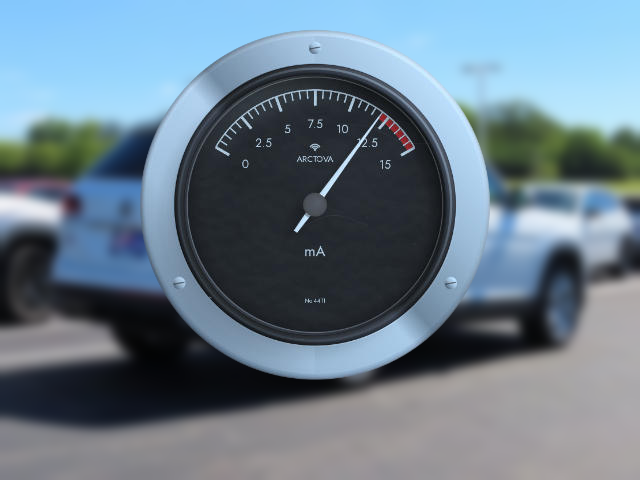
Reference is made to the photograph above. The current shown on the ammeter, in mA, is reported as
12 mA
